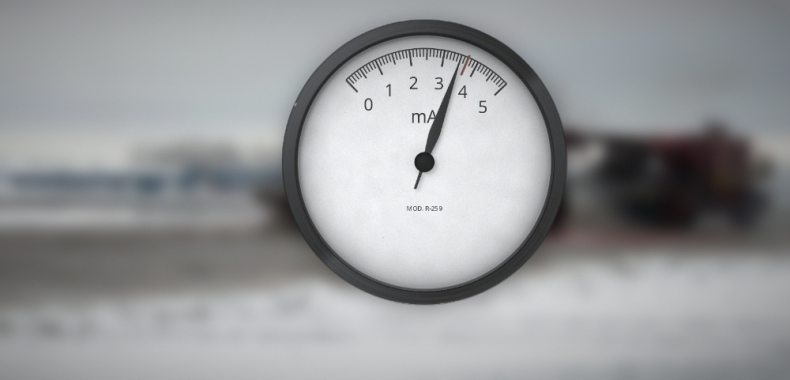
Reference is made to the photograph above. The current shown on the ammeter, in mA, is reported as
3.5 mA
